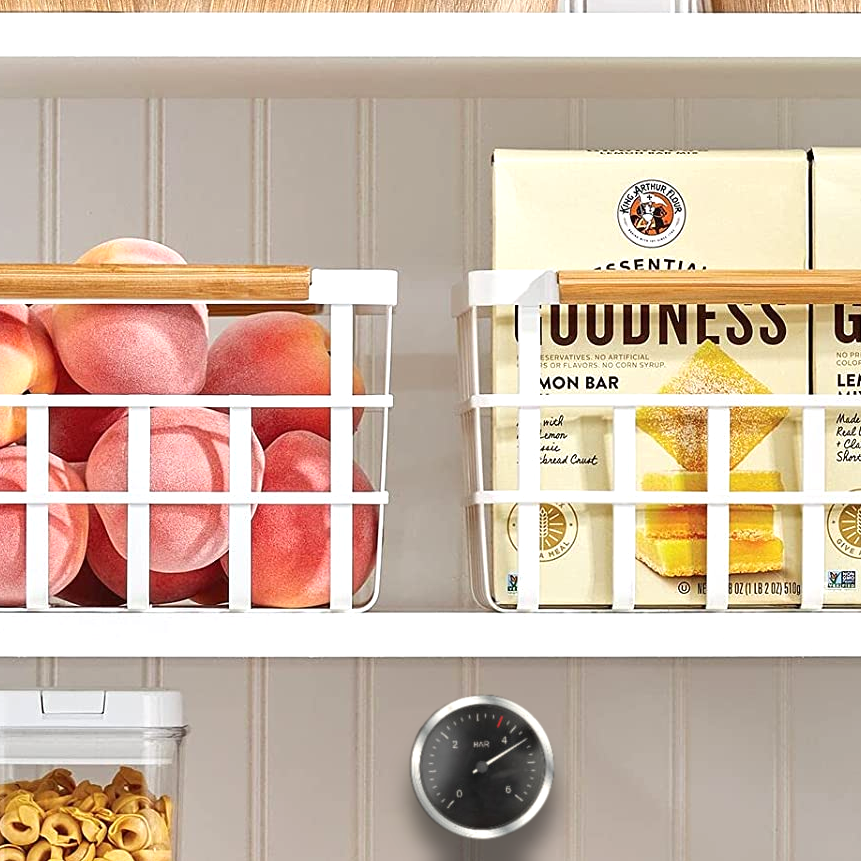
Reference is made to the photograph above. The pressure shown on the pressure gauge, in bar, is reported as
4.4 bar
